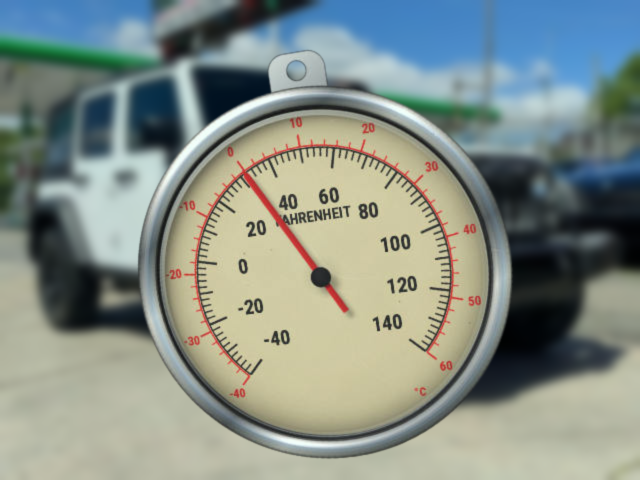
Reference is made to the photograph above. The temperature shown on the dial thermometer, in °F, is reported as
32 °F
